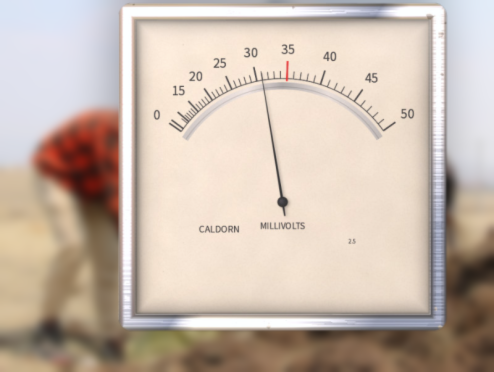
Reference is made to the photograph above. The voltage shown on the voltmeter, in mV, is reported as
31 mV
